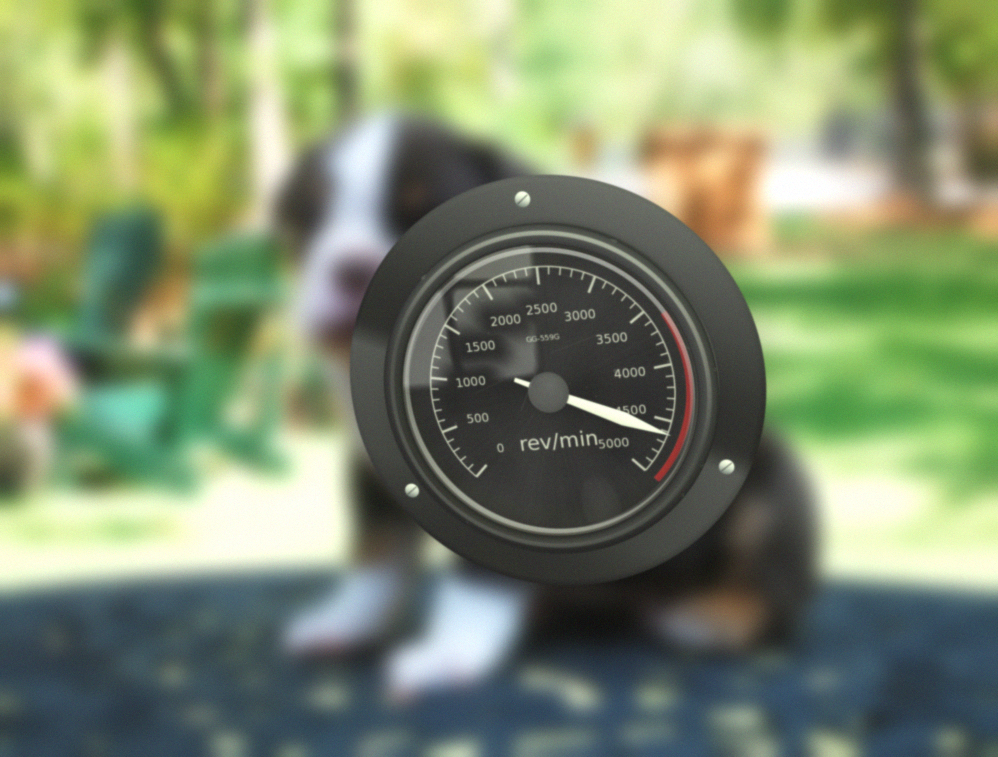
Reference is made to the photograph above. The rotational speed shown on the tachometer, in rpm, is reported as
4600 rpm
